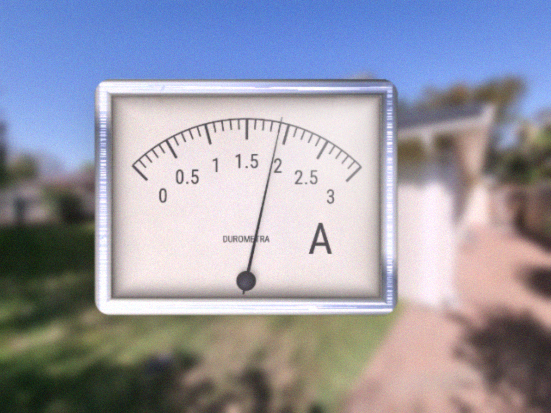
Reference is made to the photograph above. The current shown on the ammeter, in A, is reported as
1.9 A
